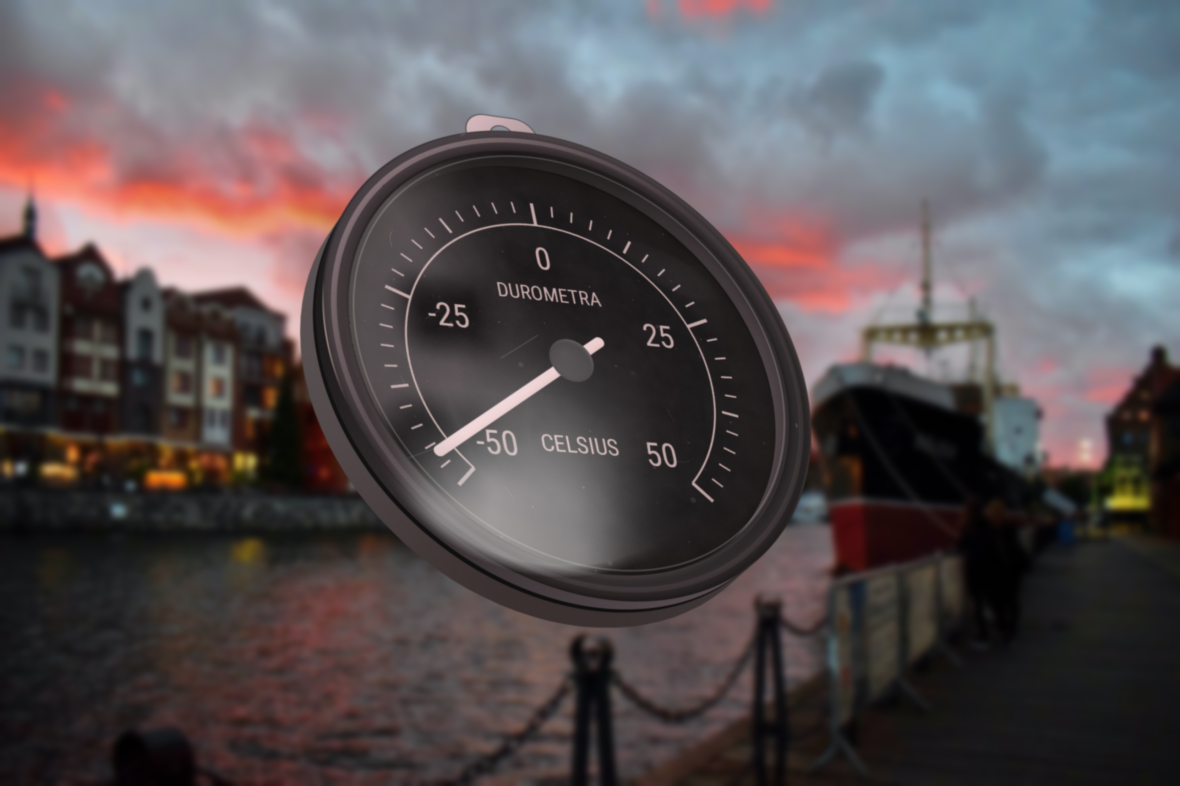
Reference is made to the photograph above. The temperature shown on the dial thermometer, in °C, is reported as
-46.25 °C
